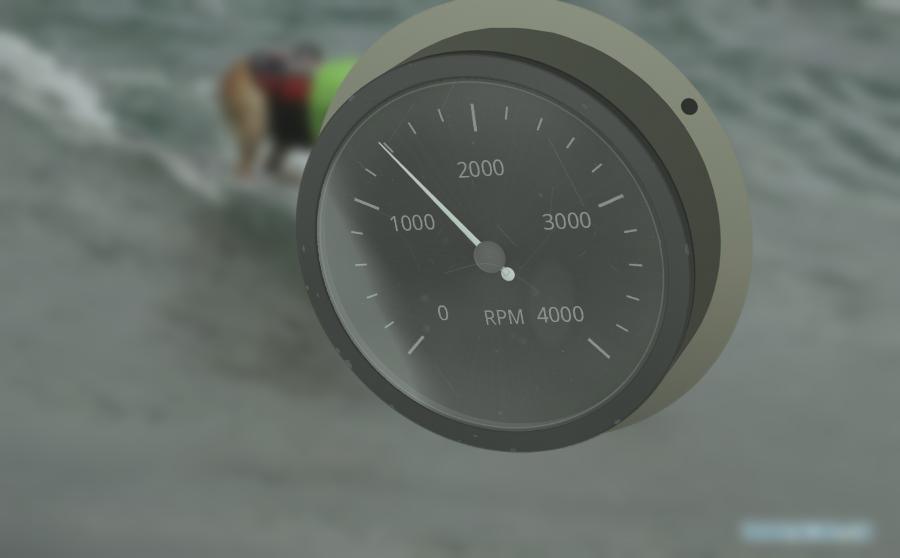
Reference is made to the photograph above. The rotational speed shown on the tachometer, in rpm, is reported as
1400 rpm
